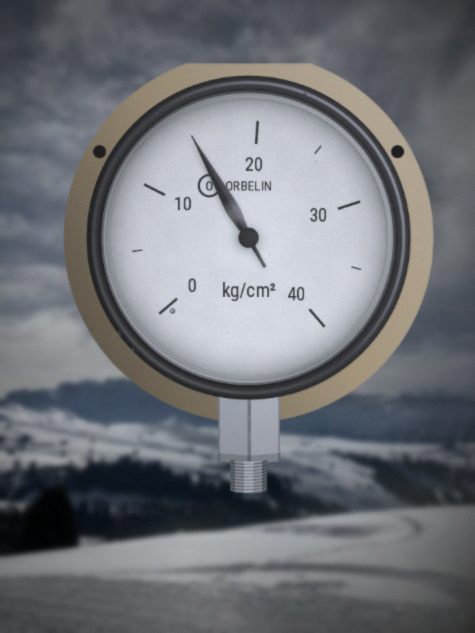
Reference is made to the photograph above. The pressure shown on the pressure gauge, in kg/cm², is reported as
15 kg/cm²
